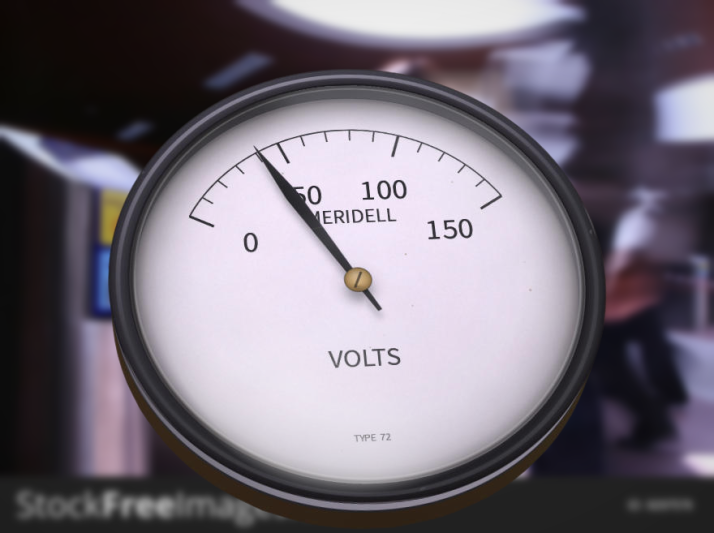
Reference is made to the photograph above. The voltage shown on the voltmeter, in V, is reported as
40 V
